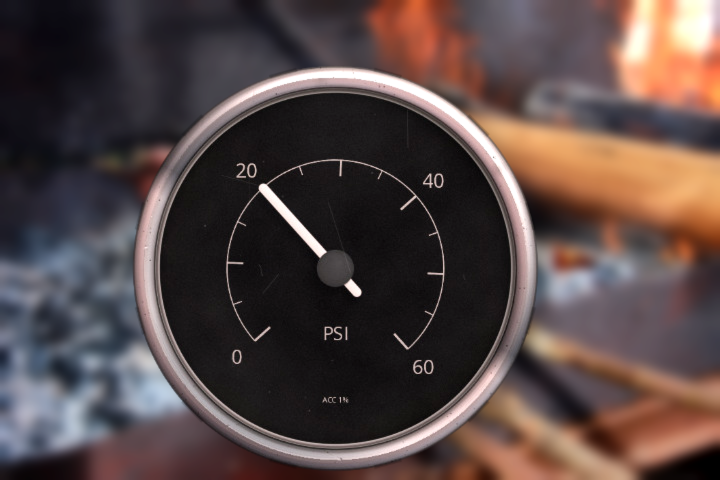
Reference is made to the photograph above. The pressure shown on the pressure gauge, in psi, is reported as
20 psi
